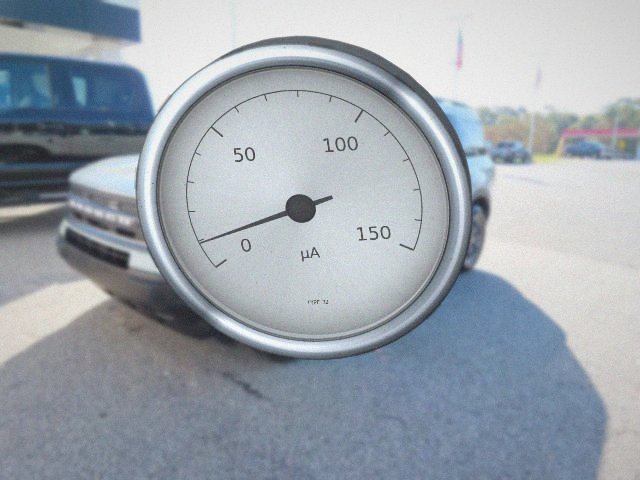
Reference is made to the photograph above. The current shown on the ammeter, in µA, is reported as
10 µA
